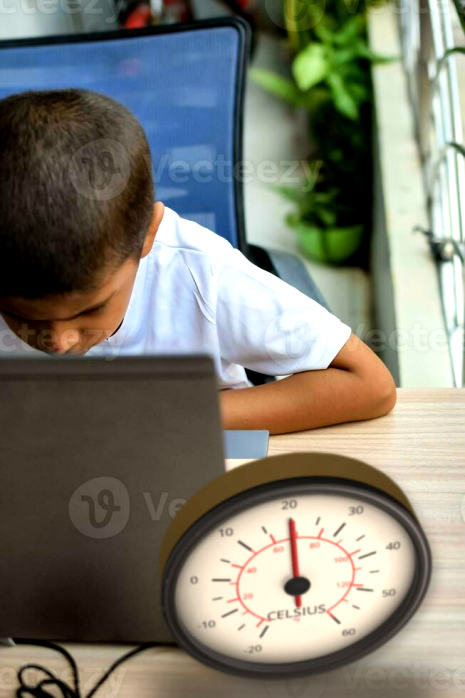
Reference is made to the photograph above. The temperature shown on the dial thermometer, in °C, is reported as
20 °C
